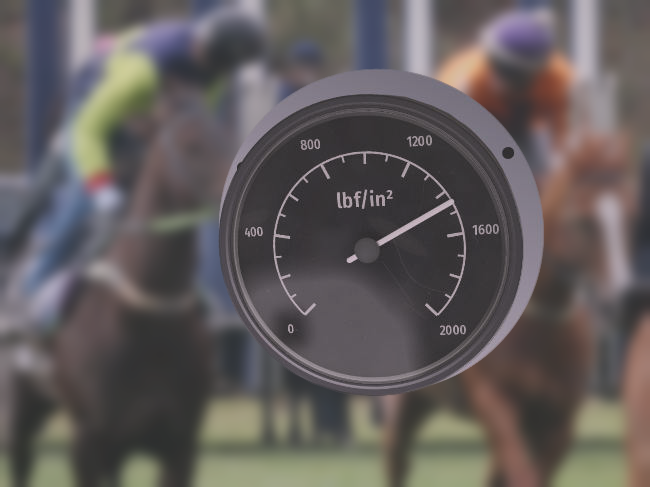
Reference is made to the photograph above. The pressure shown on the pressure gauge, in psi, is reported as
1450 psi
